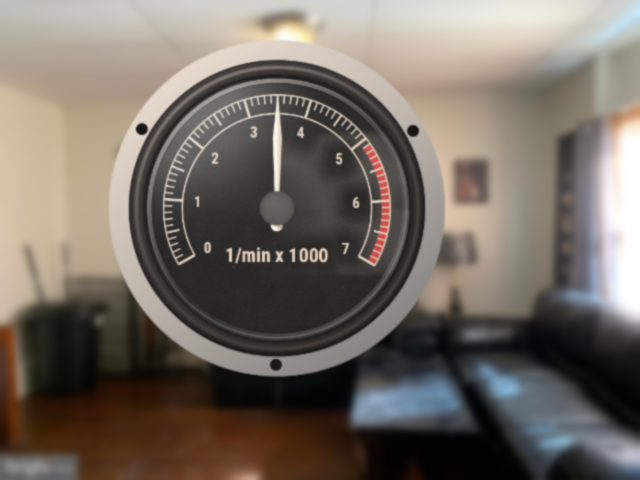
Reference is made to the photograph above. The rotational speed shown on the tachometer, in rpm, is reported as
3500 rpm
